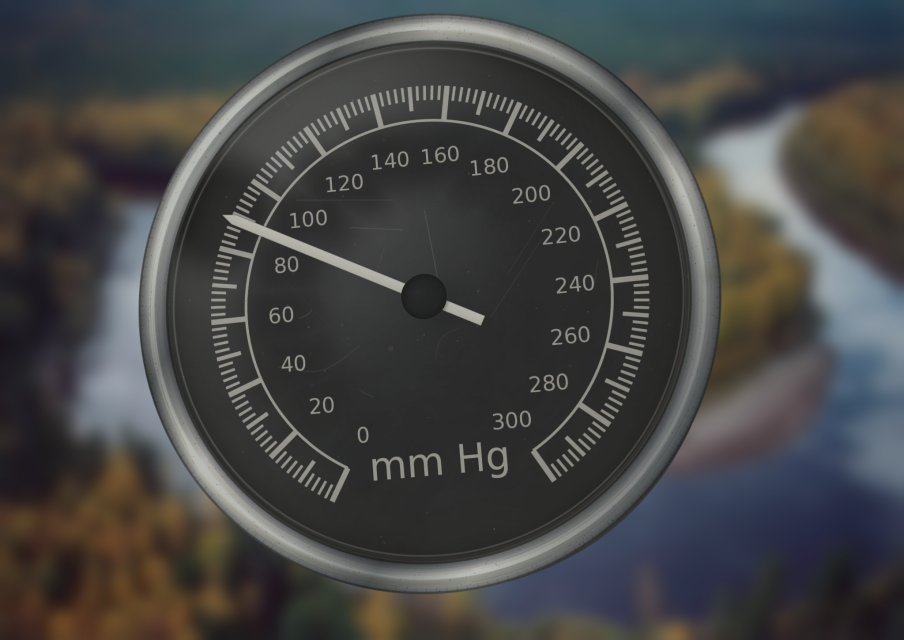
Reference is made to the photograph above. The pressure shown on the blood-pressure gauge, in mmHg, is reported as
88 mmHg
